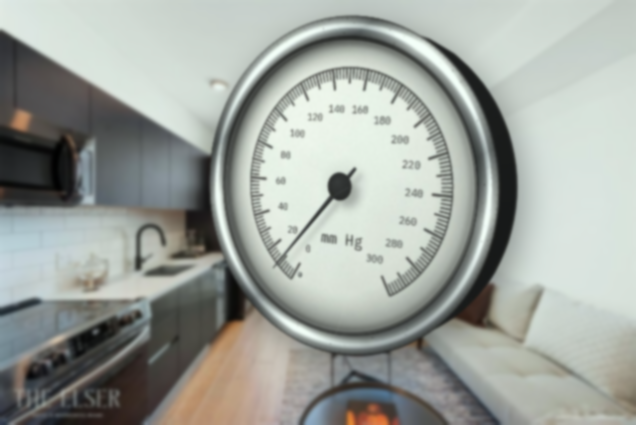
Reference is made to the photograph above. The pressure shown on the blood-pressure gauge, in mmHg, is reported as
10 mmHg
